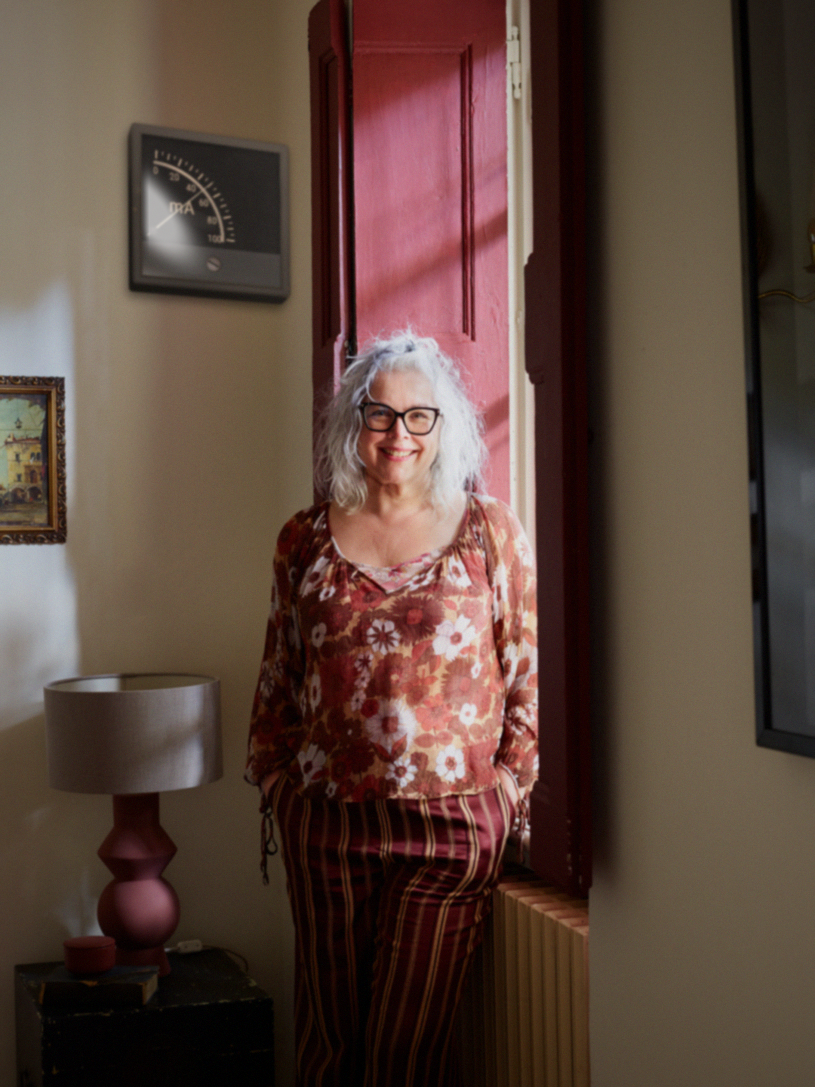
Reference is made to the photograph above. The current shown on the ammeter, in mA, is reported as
50 mA
